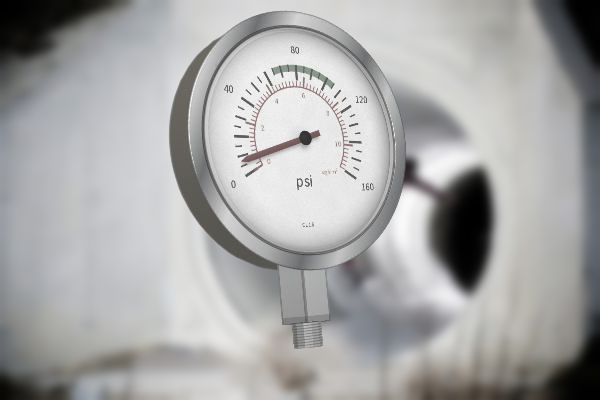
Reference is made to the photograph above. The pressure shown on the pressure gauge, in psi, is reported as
7.5 psi
